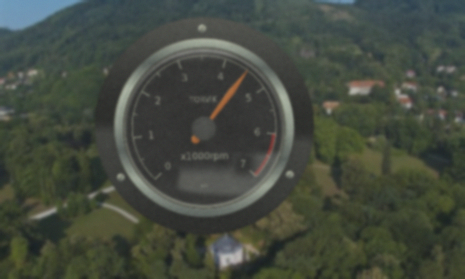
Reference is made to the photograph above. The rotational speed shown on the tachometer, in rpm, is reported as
4500 rpm
